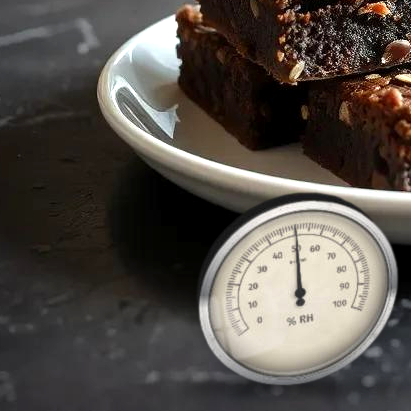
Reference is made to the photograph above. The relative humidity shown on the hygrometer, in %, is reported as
50 %
